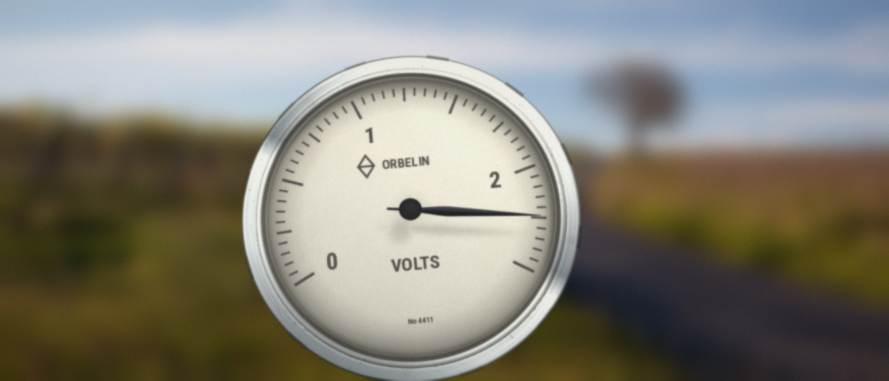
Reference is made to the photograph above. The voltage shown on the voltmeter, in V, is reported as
2.25 V
